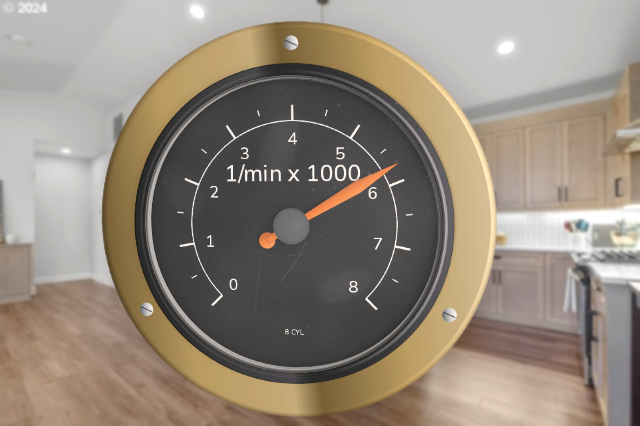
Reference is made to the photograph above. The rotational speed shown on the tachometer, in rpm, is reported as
5750 rpm
